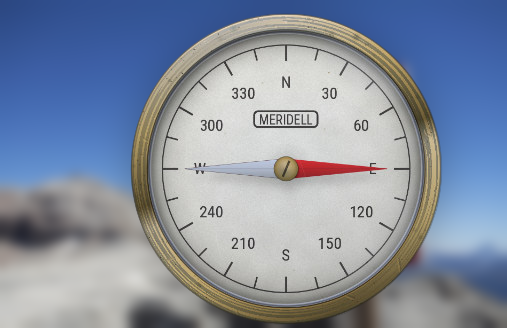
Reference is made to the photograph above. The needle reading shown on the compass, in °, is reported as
90 °
